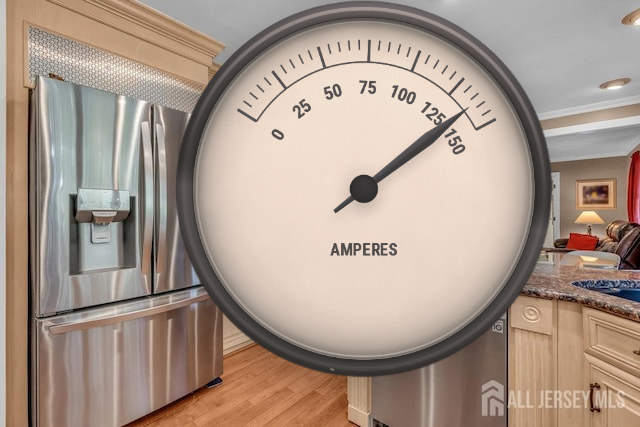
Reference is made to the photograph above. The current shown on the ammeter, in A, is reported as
137.5 A
